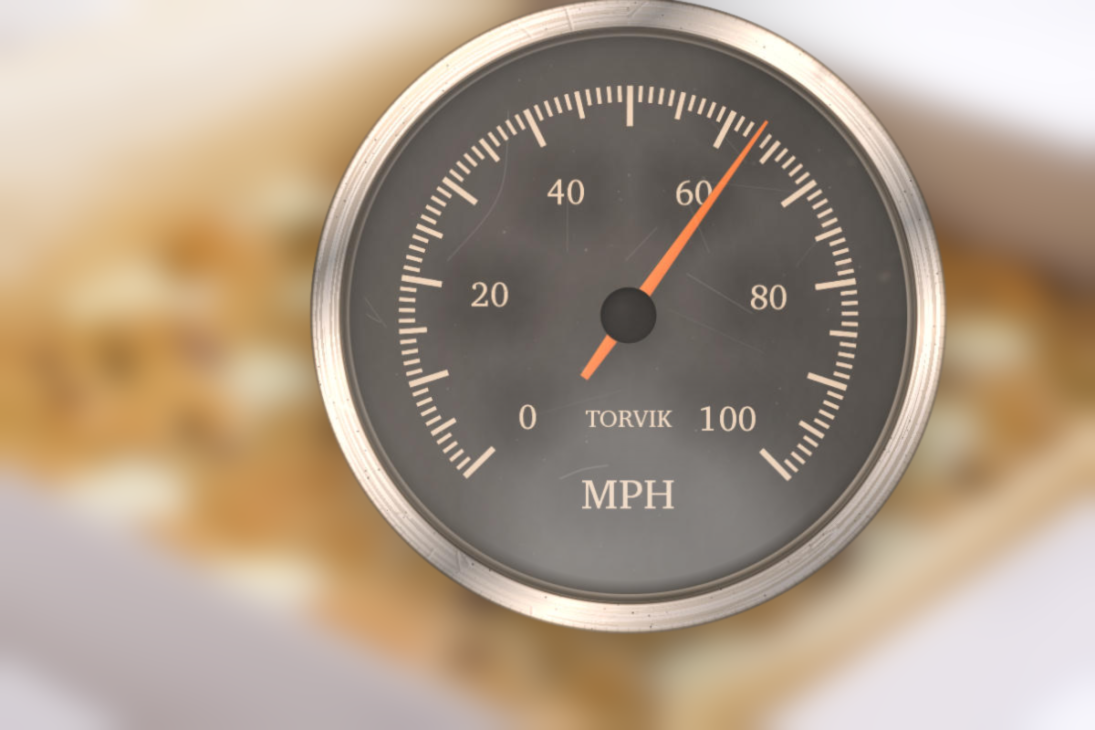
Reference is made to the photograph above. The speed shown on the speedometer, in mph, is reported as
63 mph
